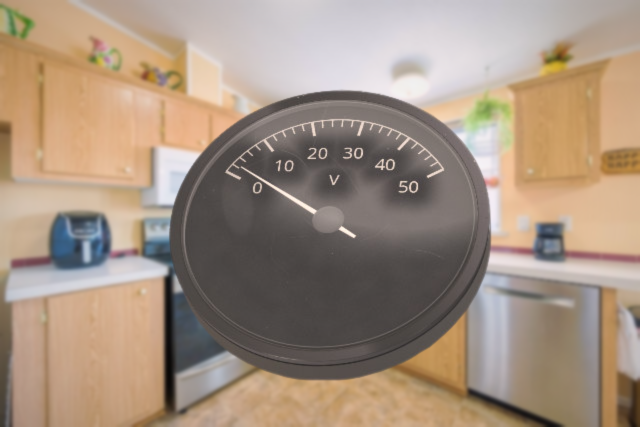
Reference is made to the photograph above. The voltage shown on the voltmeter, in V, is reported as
2 V
